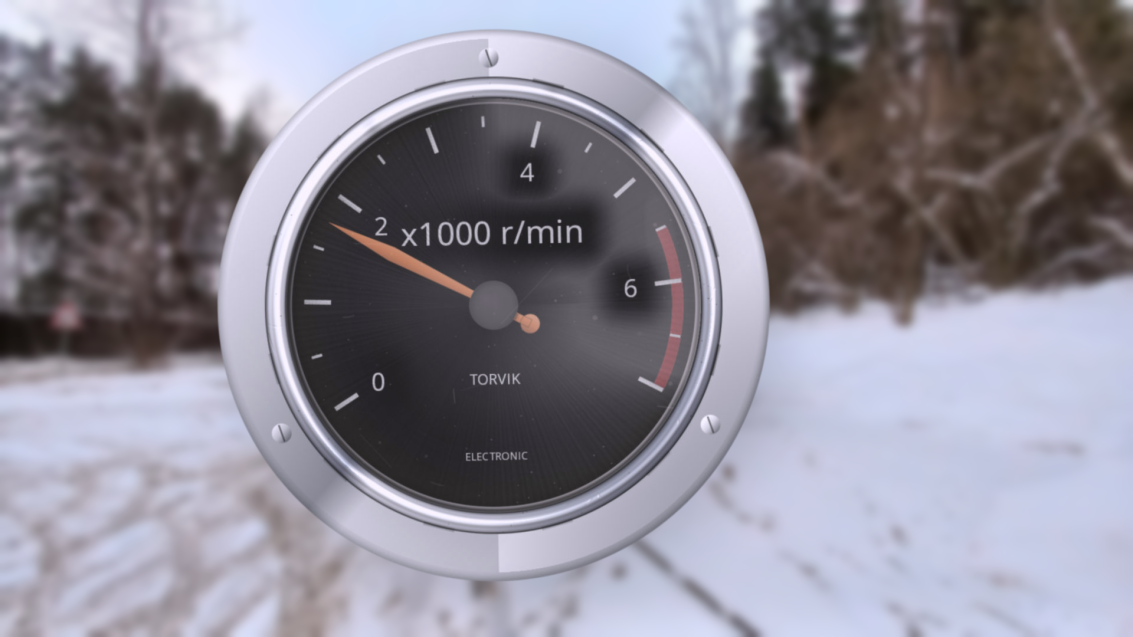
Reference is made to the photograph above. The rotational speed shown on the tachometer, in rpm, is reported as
1750 rpm
